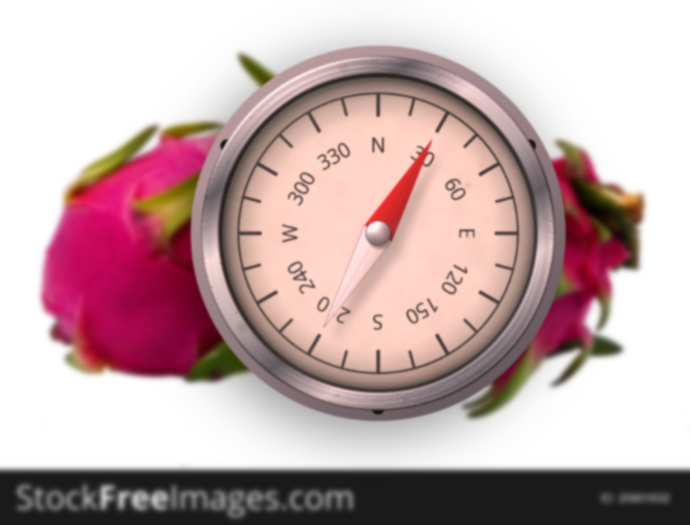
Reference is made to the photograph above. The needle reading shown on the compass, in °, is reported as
30 °
